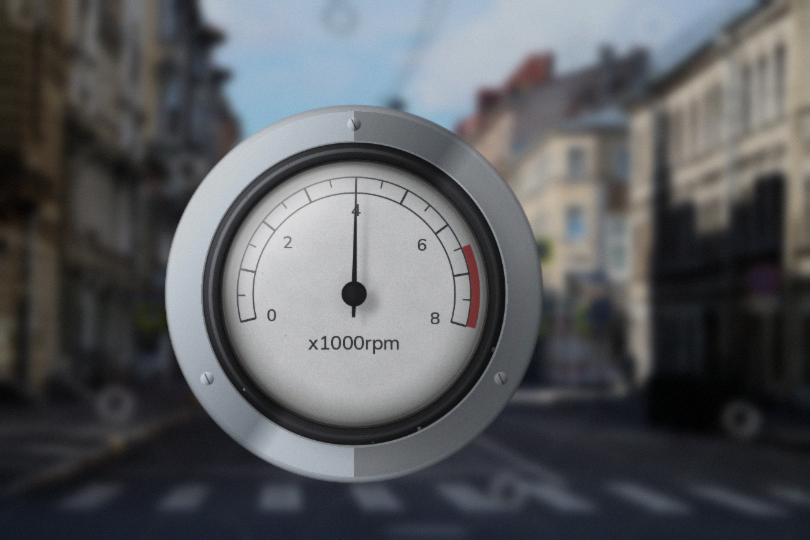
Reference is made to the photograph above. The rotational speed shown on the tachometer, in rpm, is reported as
4000 rpm
